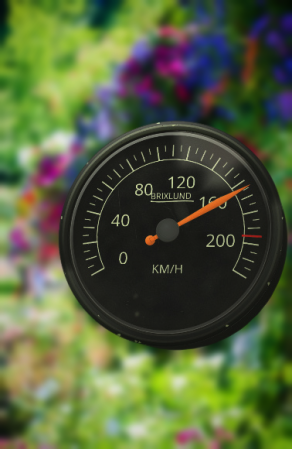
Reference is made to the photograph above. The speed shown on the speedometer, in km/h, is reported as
165 km/h
